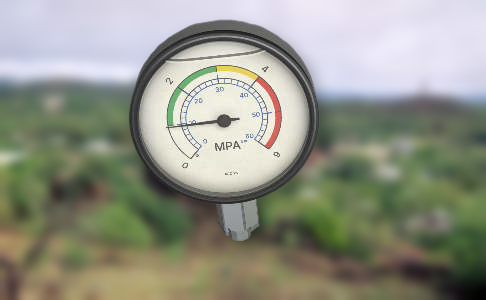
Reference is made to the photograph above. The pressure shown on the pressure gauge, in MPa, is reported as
1 MPa
